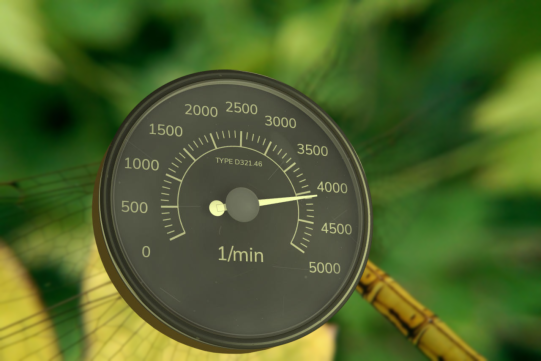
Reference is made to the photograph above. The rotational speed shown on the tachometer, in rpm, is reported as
4100 rpm
